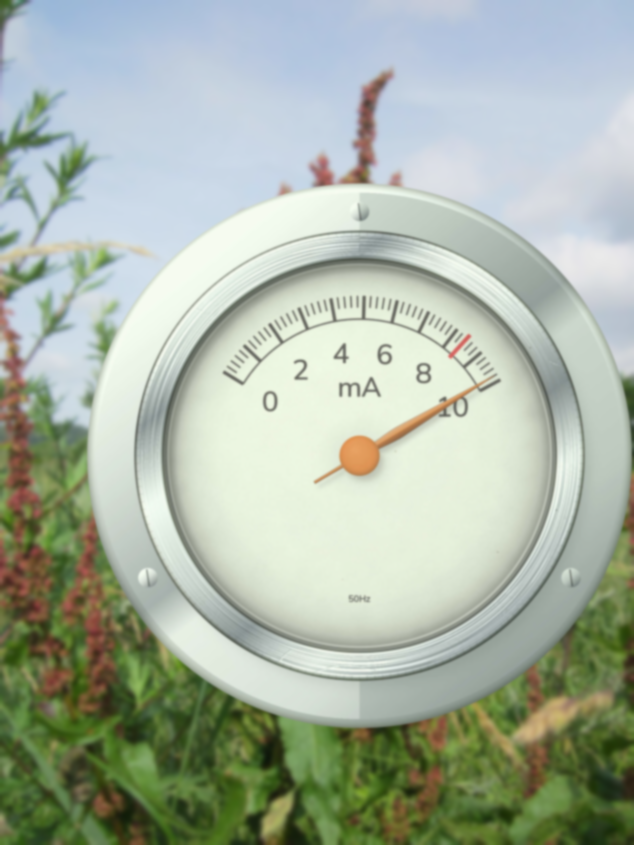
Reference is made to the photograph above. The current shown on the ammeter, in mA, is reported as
9.8 mA
